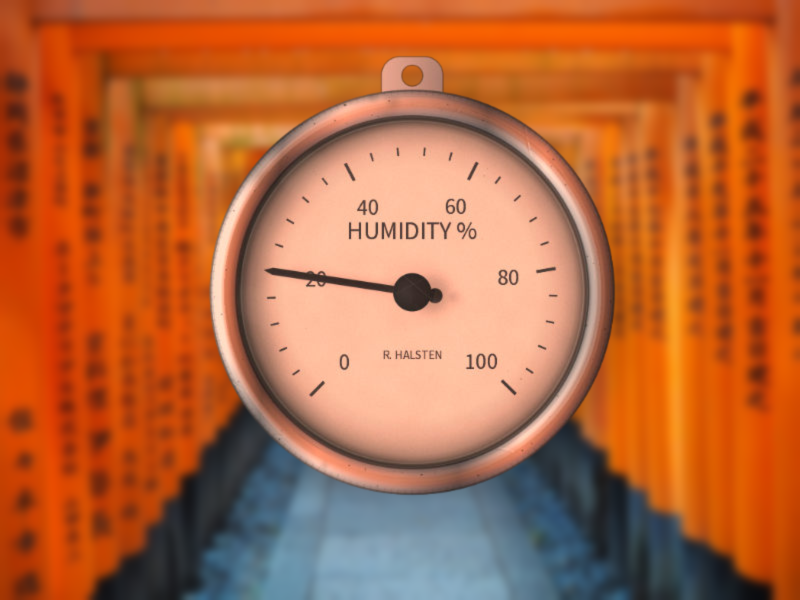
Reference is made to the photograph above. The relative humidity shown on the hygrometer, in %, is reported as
20 %
